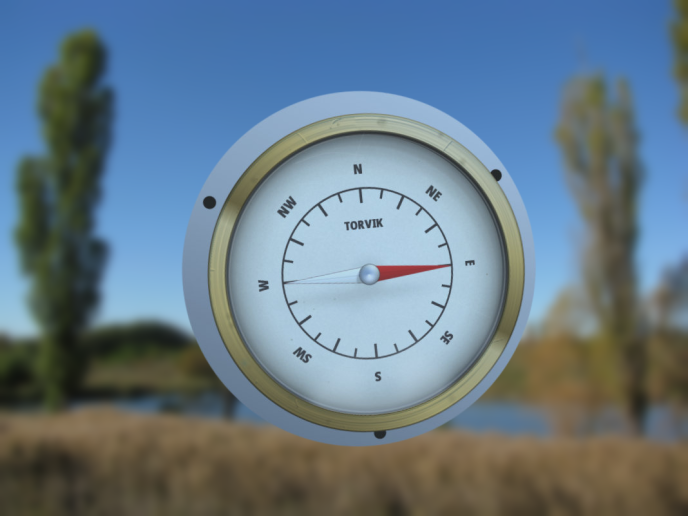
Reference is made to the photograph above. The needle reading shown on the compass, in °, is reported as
90 °
